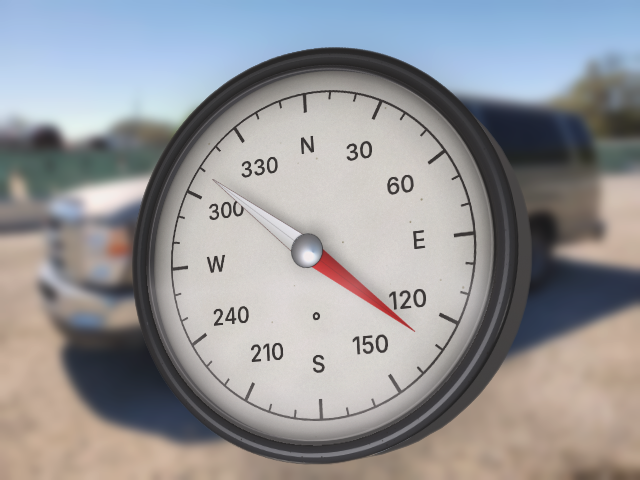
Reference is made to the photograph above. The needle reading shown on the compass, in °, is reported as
130 °
